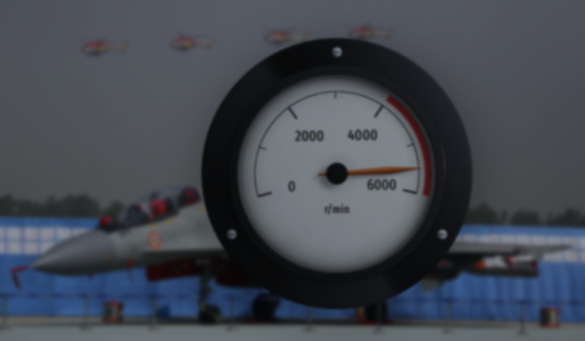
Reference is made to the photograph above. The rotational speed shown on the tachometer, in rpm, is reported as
5500 rpm
